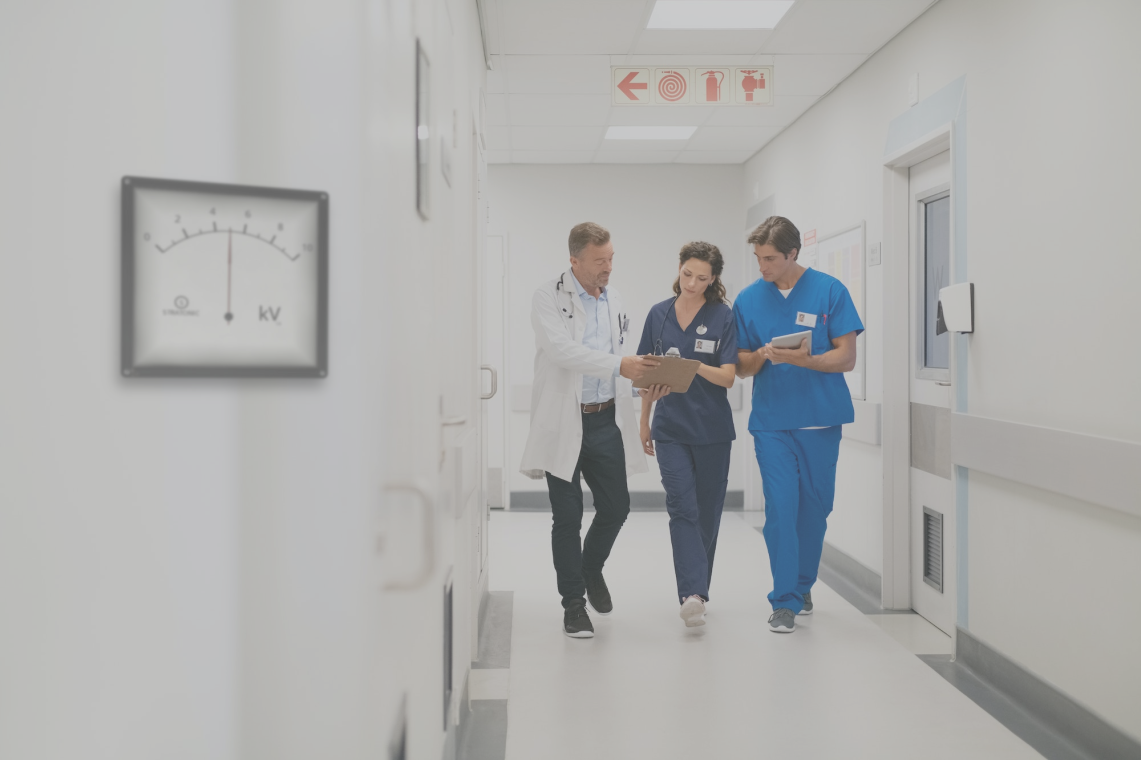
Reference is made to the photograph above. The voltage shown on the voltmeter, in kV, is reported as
5 kV
